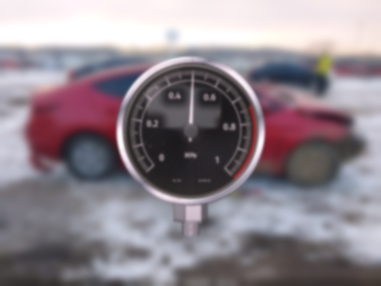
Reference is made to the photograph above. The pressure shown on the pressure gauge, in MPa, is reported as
0.5 MPa
